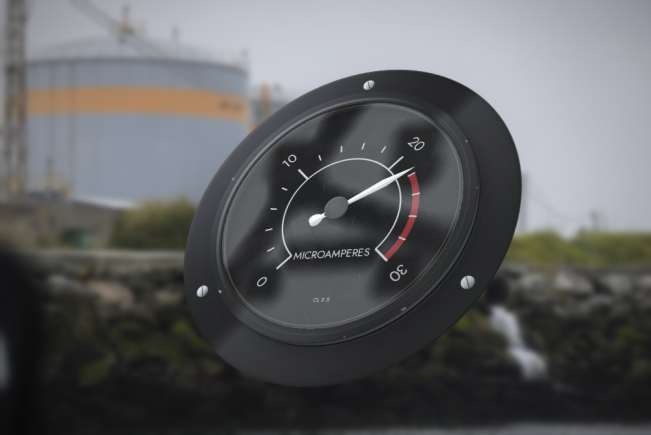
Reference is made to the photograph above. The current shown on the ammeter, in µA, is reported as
22 µA
